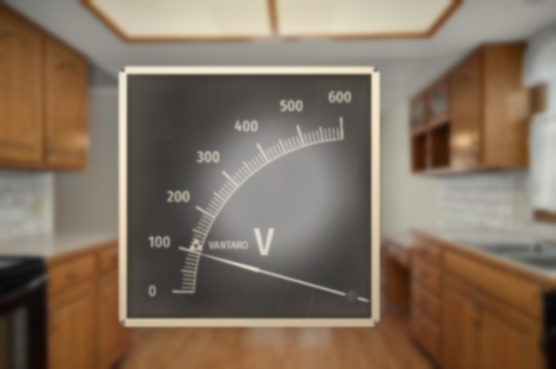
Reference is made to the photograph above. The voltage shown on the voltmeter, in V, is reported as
100 V
